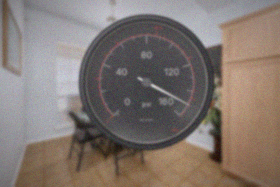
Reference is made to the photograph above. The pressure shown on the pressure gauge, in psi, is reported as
150 psi
